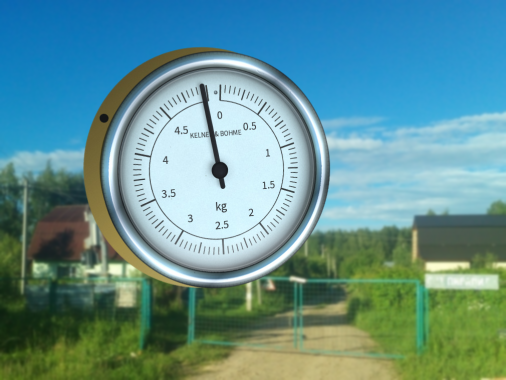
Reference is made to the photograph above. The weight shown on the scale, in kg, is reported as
4.95 kg
